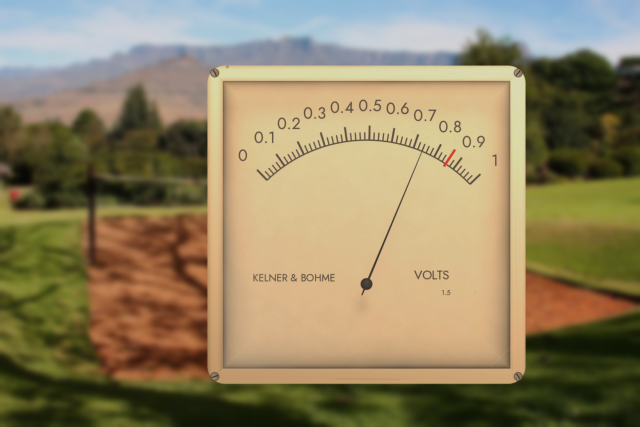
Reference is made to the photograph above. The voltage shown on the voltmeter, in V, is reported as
0.74 V
